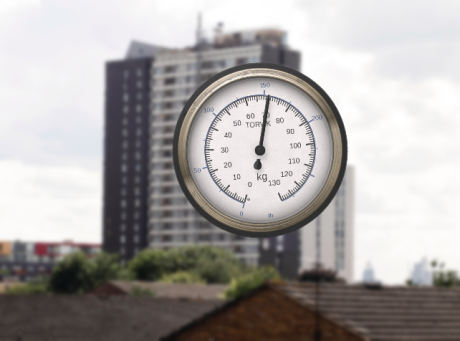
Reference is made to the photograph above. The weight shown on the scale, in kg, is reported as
70 kg
